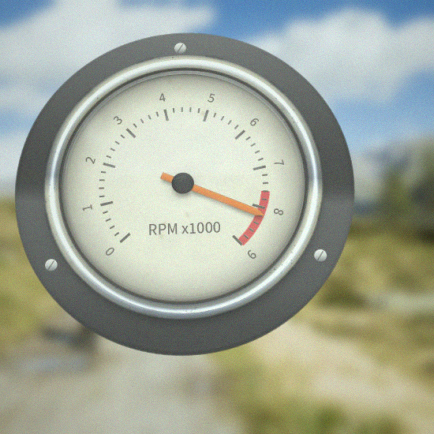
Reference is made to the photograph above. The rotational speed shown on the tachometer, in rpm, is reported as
8200 rpm
